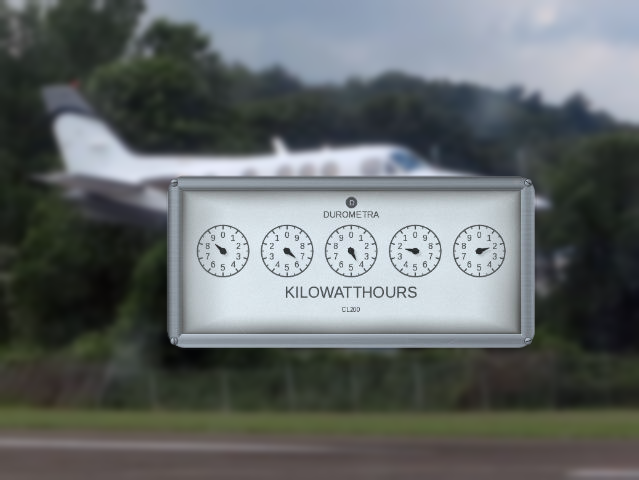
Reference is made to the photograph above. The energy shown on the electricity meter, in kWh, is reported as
86422 kWh
